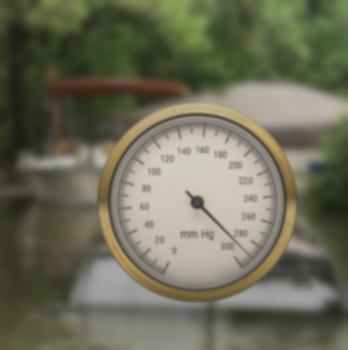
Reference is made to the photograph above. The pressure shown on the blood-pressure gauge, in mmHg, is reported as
290 mmHg
